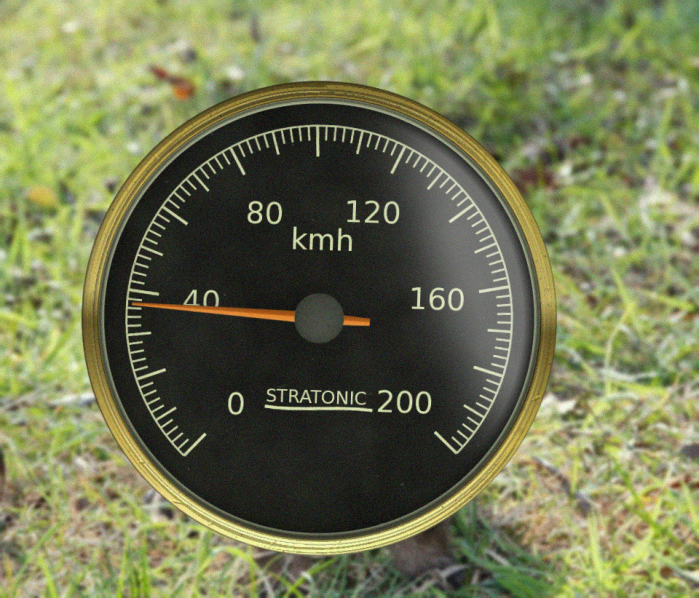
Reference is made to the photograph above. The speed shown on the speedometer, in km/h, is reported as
37 km/h
